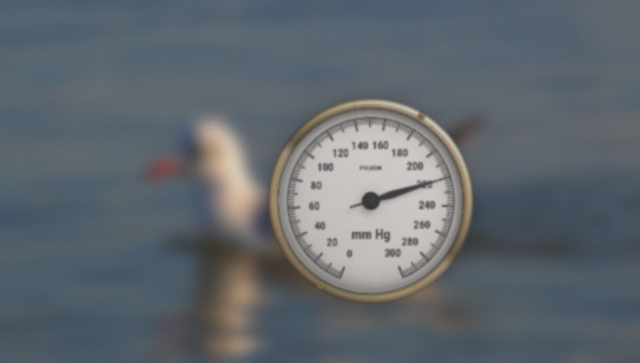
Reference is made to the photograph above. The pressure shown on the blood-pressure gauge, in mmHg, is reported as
220 mmHg
